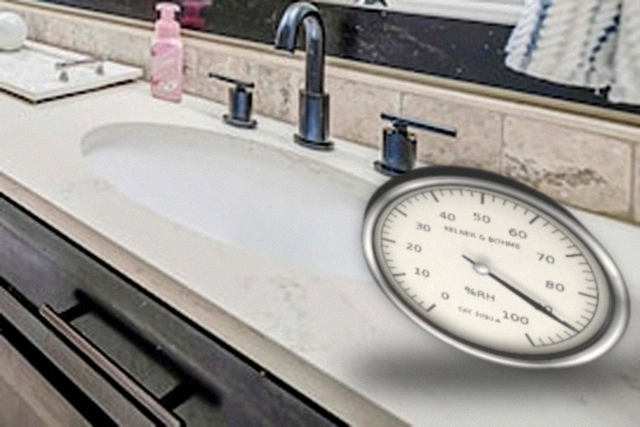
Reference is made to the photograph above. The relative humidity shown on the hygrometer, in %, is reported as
90 %
